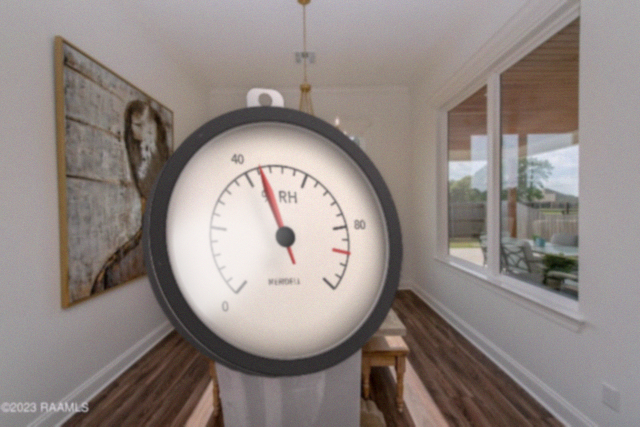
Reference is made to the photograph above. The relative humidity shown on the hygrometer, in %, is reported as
44 %
